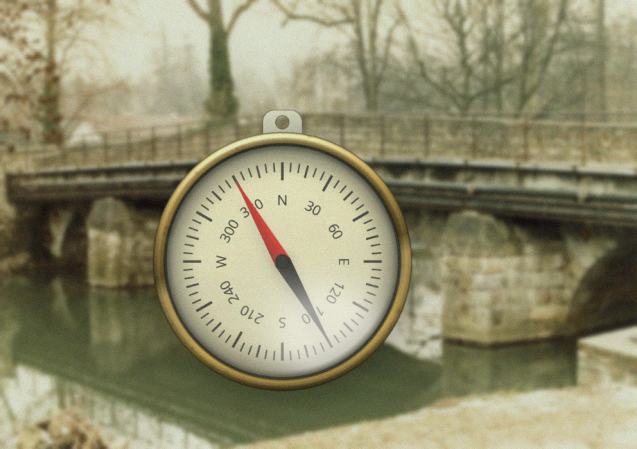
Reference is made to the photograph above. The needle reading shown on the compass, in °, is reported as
330 °
